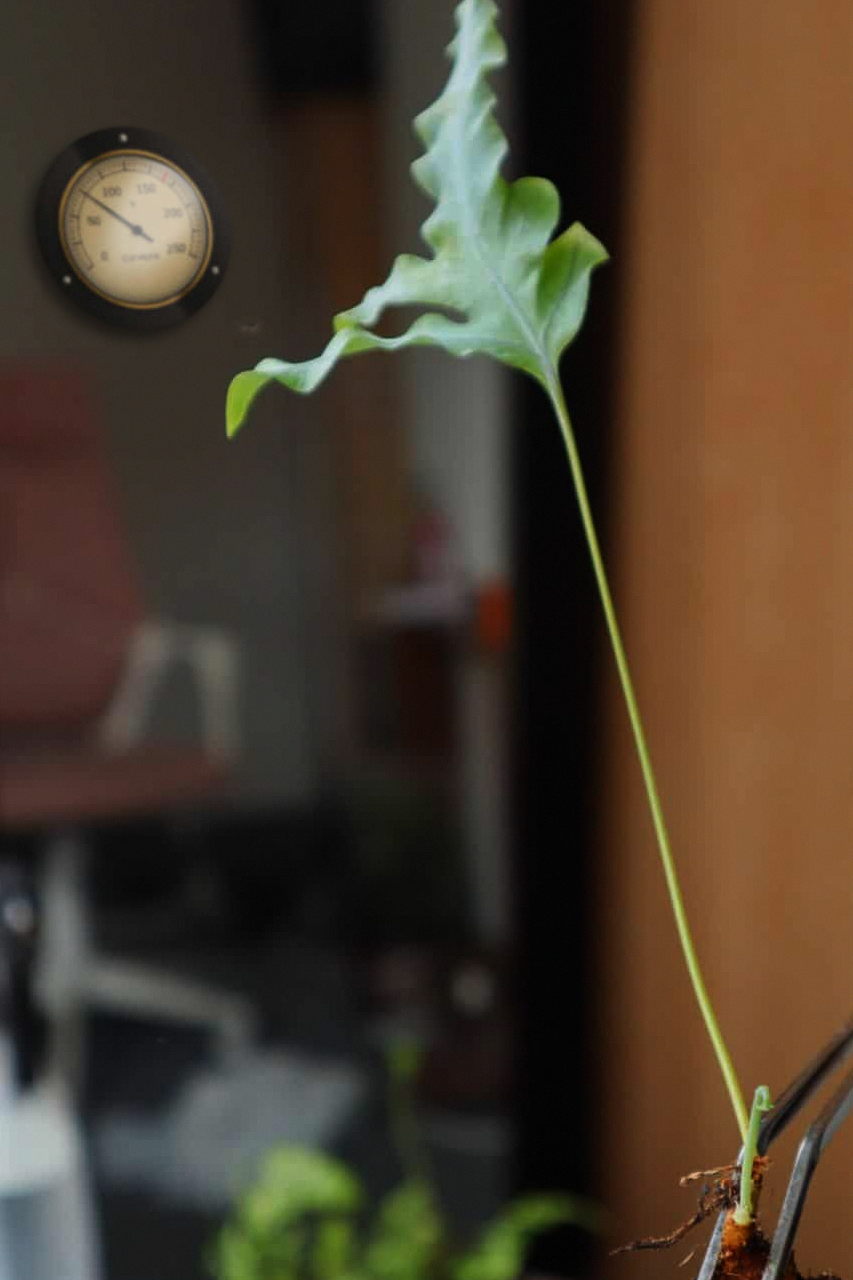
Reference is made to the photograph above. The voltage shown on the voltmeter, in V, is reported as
75 V
